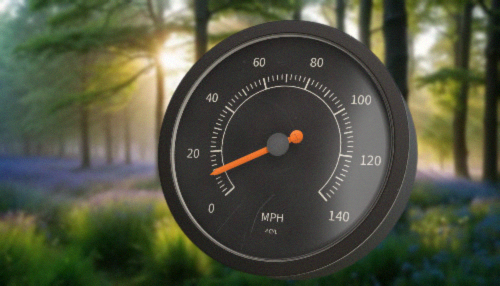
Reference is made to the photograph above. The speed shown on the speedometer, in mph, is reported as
10 mph
